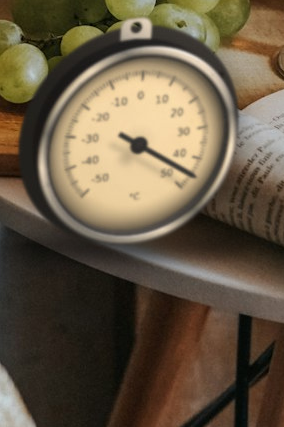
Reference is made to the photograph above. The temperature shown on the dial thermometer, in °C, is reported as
45 °C
